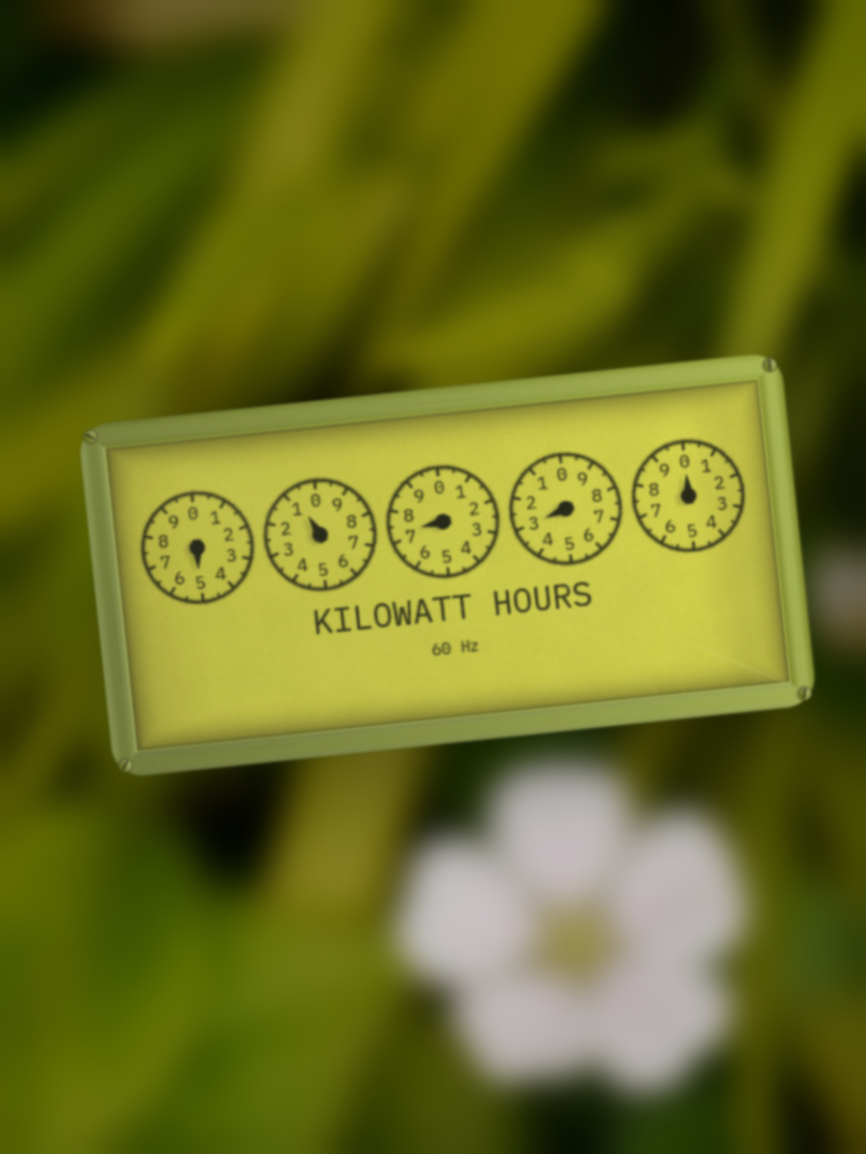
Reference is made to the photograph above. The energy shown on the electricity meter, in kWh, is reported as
50730 kWh
